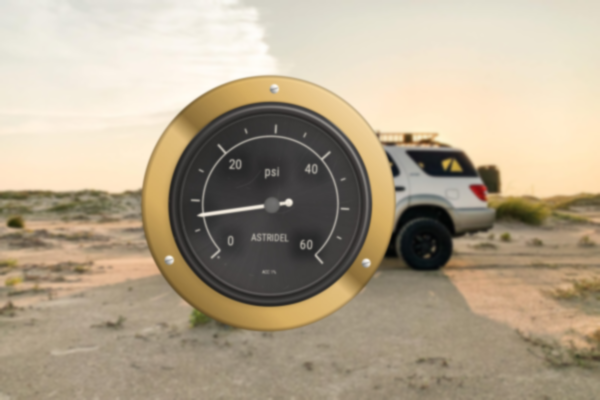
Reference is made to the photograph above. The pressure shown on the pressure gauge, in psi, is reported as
7.5 psi
